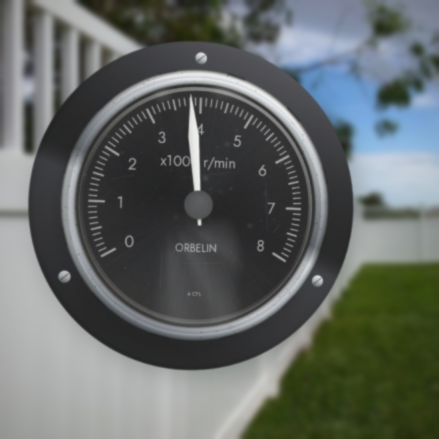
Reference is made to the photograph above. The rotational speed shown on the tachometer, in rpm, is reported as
3800 rpm
